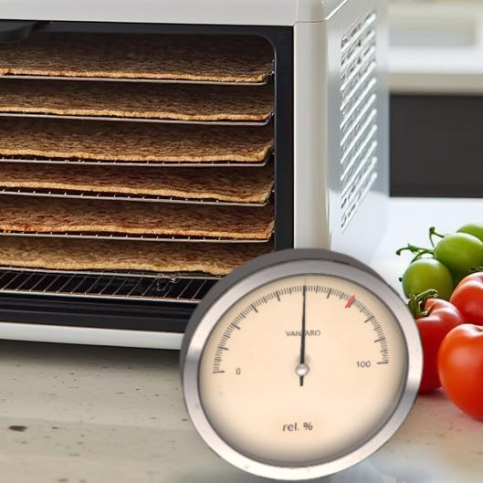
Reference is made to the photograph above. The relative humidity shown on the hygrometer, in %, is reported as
50 %
